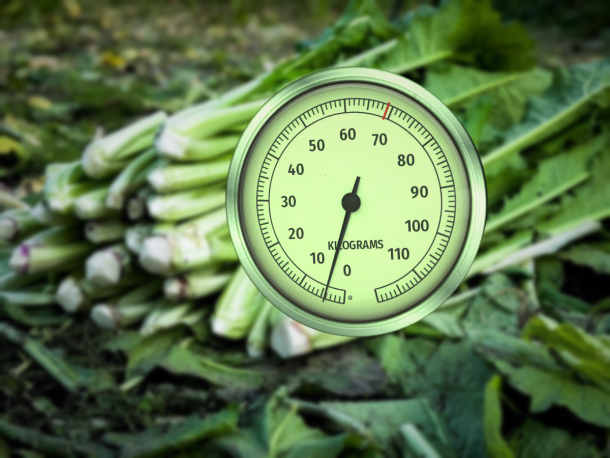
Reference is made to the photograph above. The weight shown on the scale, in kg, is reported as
4 kg
